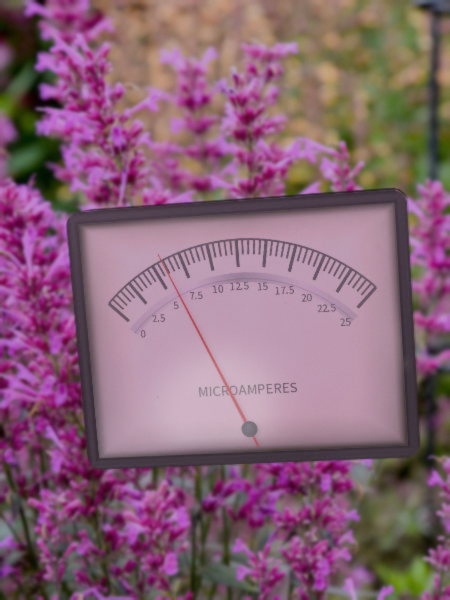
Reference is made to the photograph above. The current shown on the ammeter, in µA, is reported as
6 µA
